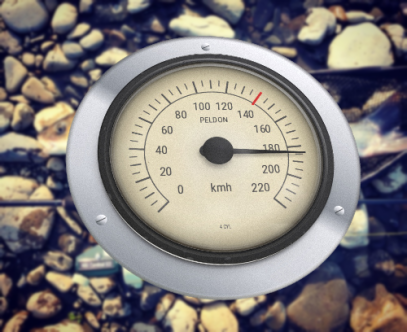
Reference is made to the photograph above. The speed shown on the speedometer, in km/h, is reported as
185 km/h
